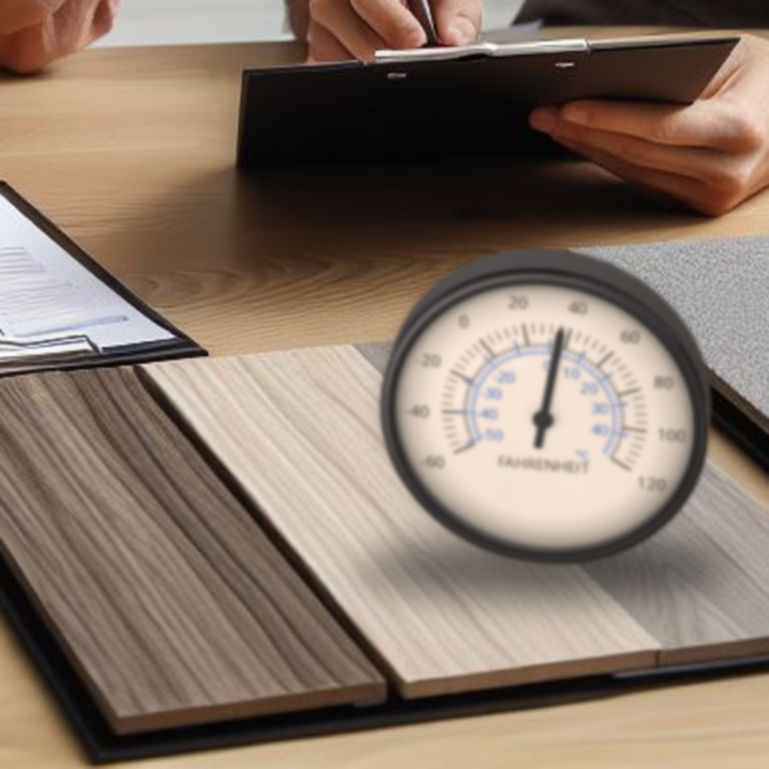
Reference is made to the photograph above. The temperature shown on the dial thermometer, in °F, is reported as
36 °F
